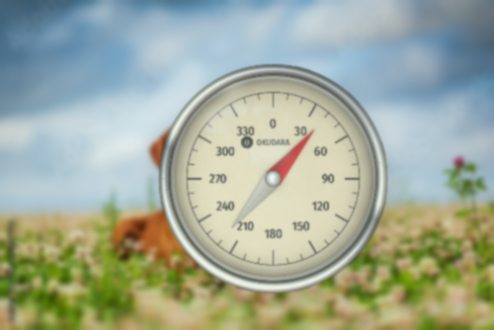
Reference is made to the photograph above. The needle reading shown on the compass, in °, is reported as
40 °
